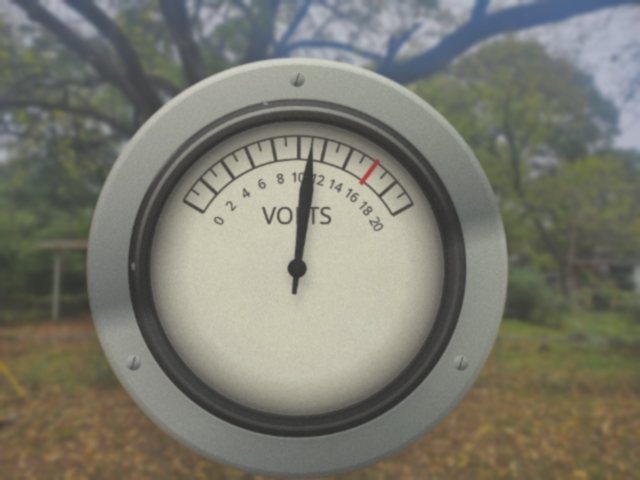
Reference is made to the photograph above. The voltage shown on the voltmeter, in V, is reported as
11 V
